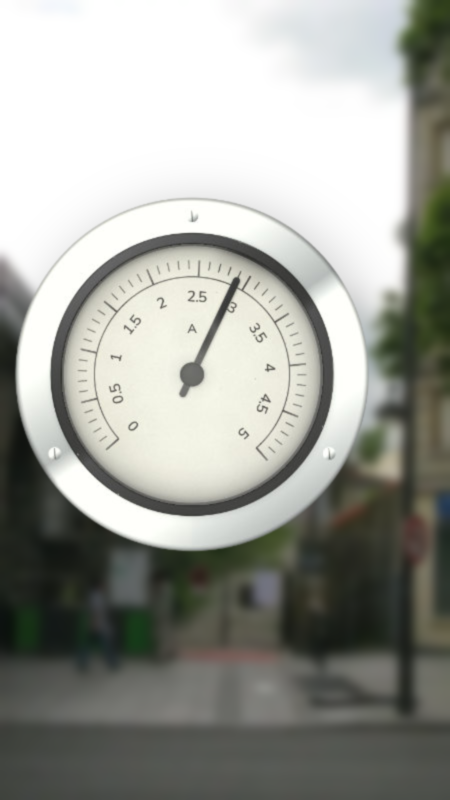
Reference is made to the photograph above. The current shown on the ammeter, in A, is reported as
2.9 A
